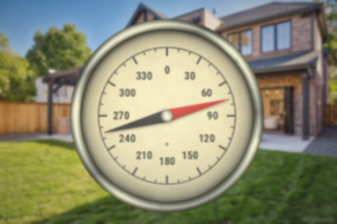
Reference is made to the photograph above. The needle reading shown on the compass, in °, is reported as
75 °
